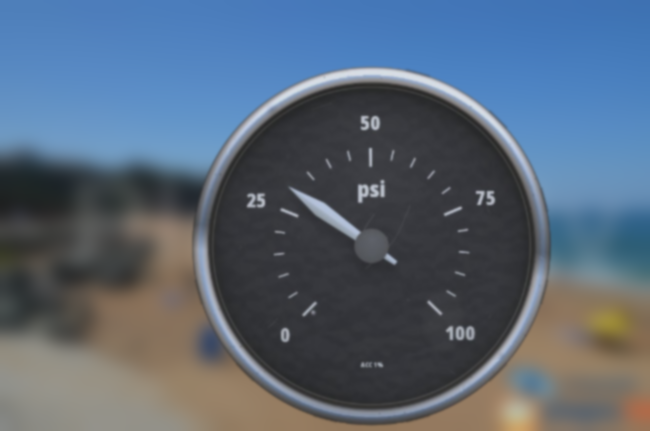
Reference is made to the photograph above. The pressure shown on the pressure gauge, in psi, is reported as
30 psi
